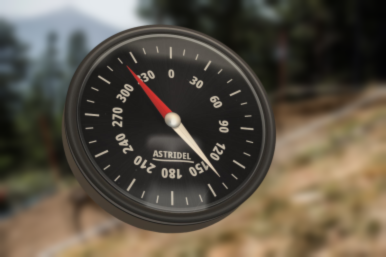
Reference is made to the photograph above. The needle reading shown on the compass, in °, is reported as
320 °
